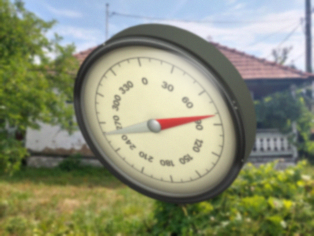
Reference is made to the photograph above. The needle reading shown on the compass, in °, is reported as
80 °
